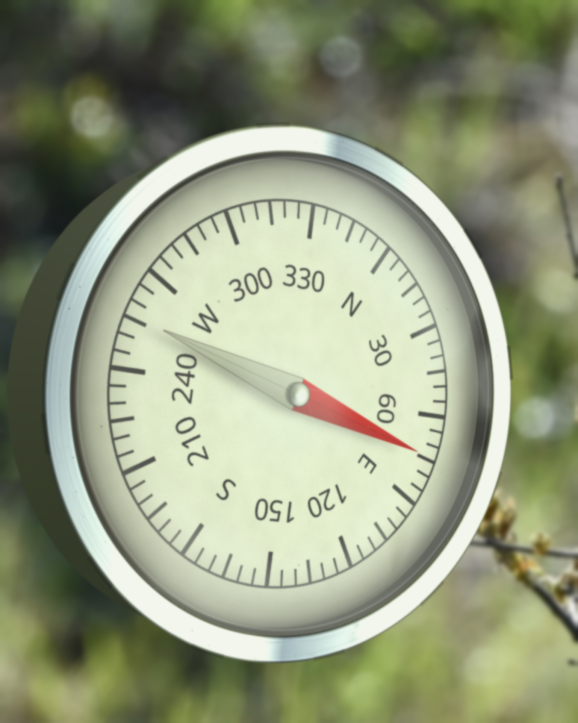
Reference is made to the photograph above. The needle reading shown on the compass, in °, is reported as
75 °
